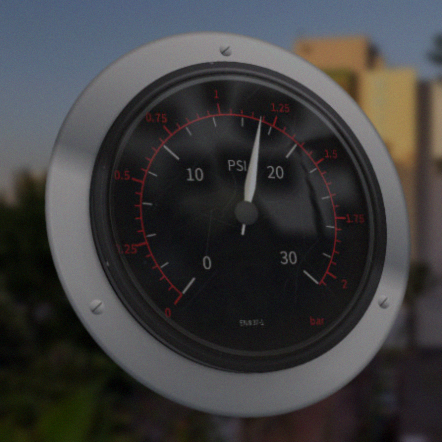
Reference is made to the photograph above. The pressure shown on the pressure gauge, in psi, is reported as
17 psi
